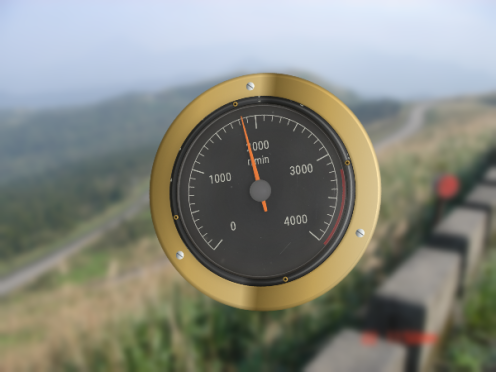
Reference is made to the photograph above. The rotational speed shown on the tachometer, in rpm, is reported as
1850 rpm
